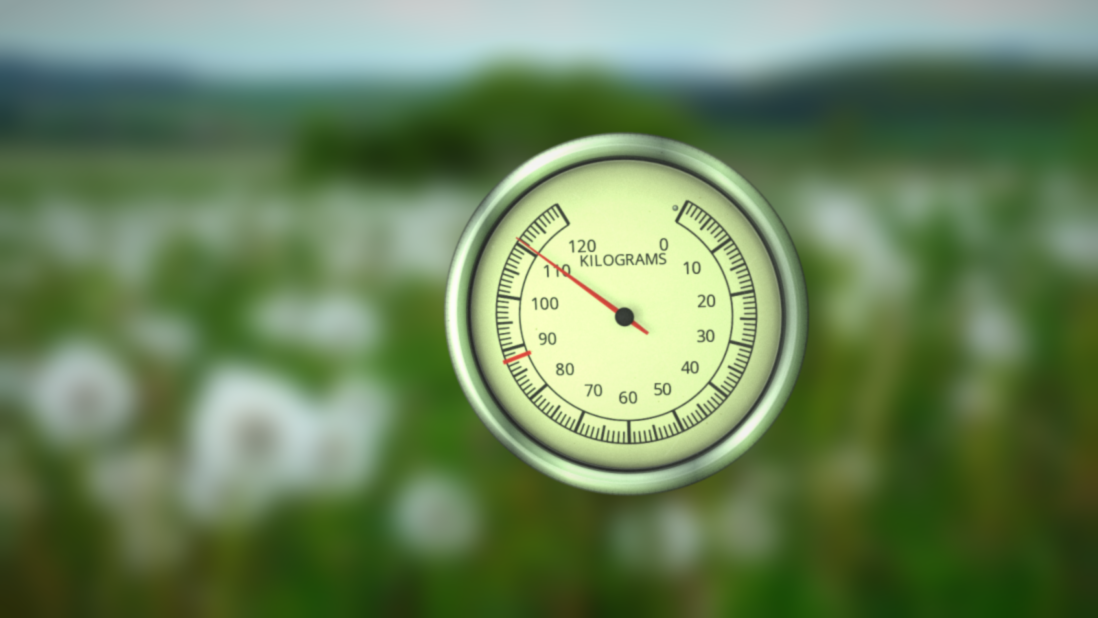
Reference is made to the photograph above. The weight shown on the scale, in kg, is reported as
111 kg
